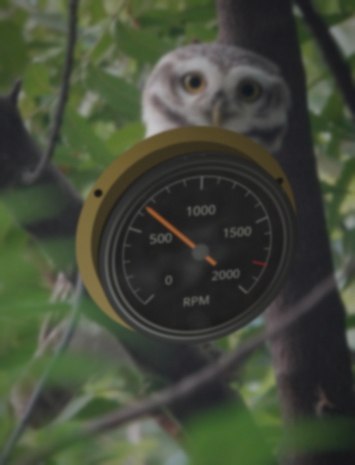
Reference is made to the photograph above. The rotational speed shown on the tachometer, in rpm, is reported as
650 rpm
